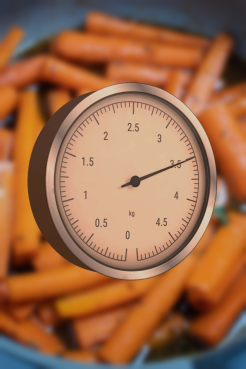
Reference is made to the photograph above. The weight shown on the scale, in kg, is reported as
3.5 kg
